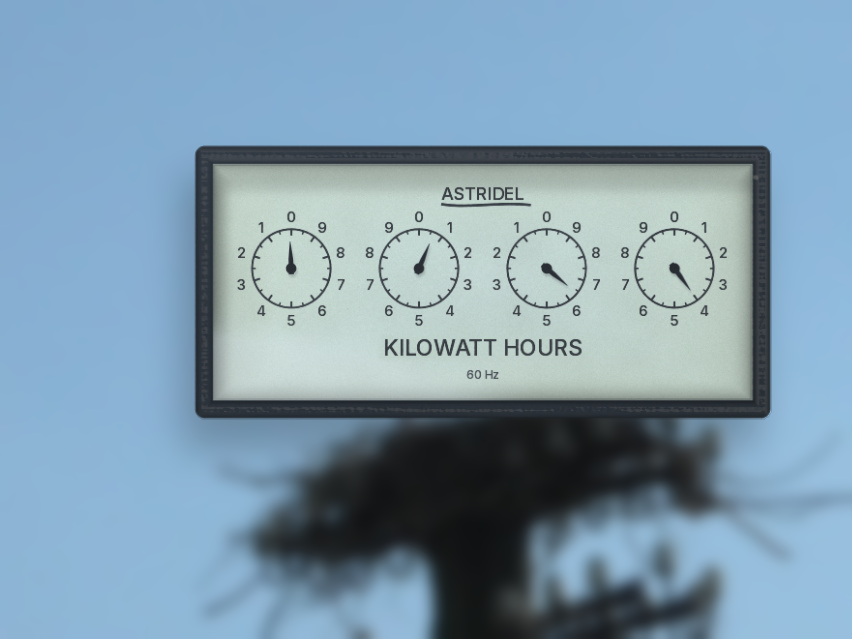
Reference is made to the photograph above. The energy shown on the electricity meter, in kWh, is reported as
64 kWh
